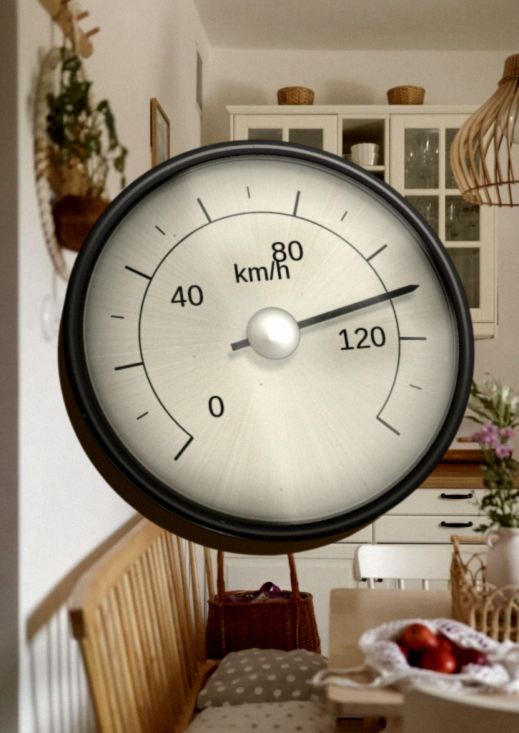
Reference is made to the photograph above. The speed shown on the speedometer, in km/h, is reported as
110 km/h
